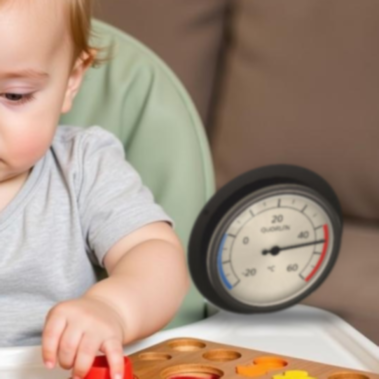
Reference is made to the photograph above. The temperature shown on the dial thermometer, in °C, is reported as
45 °C
